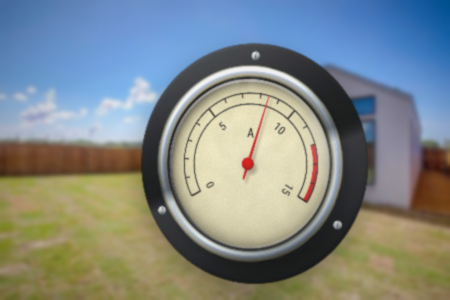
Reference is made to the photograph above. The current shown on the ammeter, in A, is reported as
8.5 A
